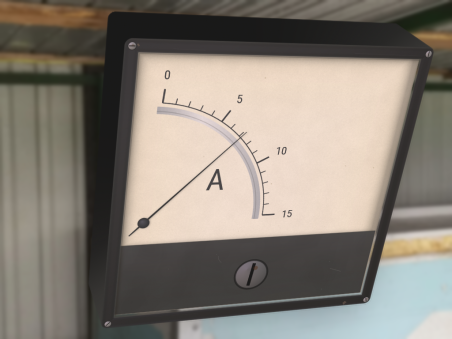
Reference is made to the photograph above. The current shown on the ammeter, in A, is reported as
7 A
